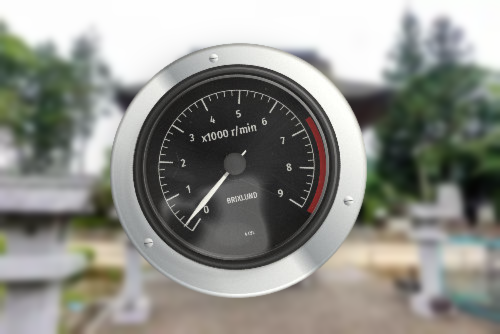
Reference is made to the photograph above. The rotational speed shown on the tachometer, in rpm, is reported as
200 rpm
